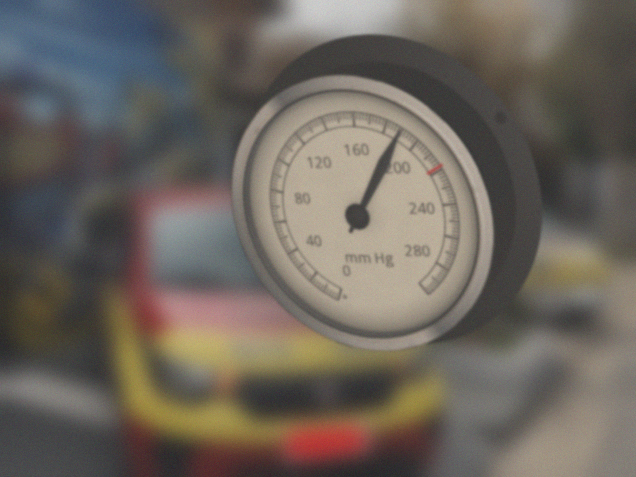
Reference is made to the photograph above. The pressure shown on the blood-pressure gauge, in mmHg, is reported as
190 mmHg
